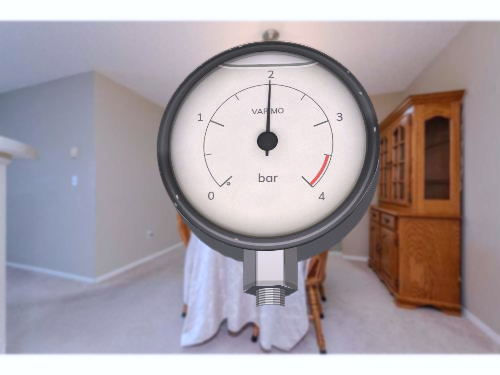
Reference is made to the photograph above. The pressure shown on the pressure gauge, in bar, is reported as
2 bar
